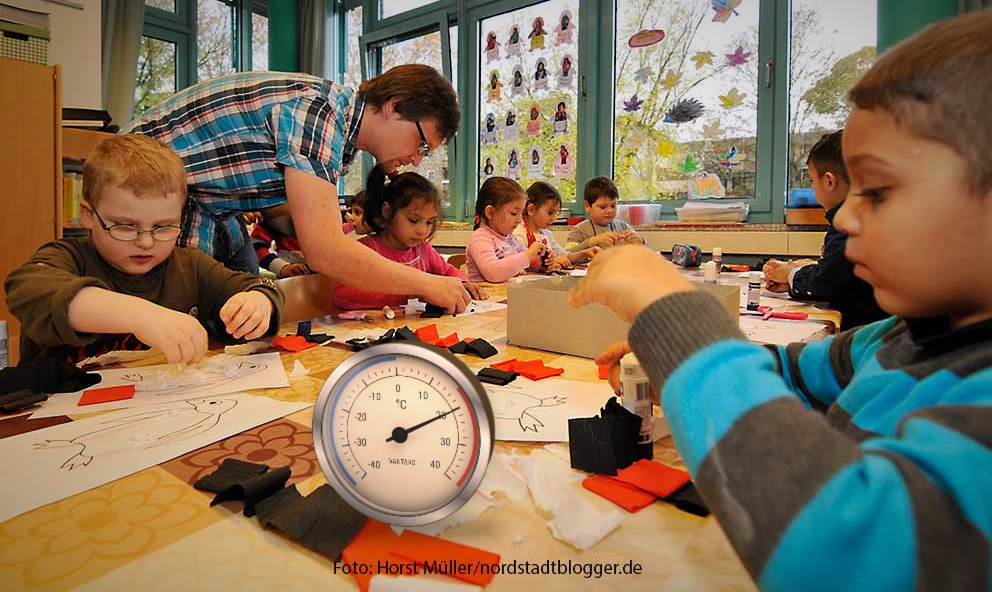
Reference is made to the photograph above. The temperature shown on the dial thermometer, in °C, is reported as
20 °C
